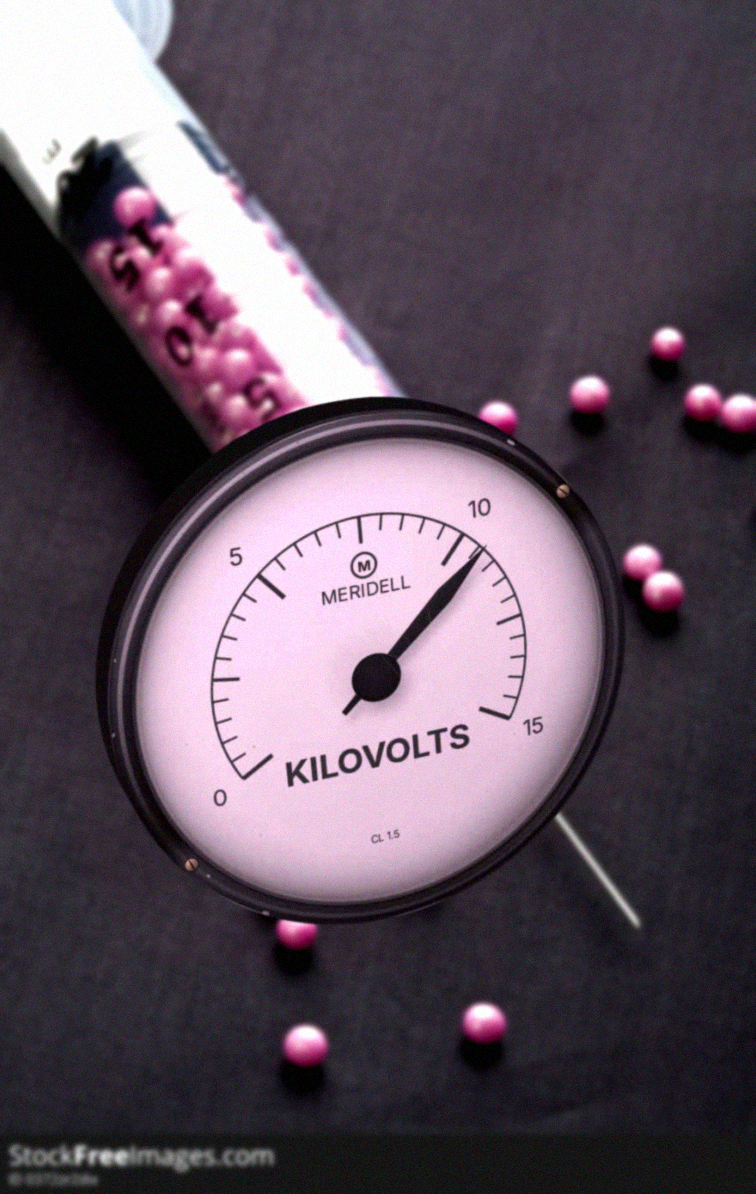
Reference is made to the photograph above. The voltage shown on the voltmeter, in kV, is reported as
10.5 kV
